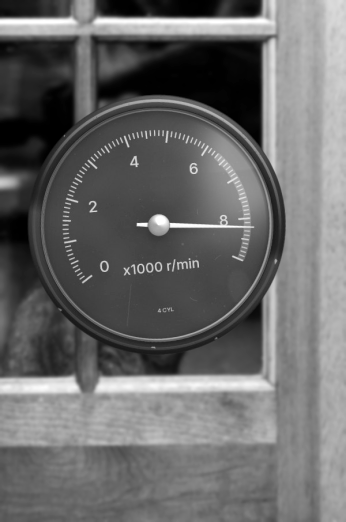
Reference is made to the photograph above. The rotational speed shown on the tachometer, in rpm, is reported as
8200 rpm
